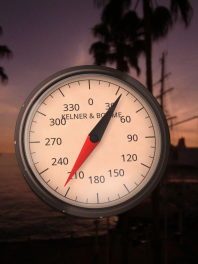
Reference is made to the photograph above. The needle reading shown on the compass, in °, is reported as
215 °
